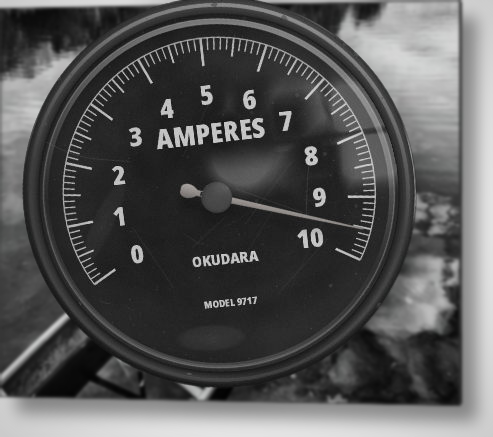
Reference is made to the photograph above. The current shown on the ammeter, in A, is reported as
9.5 A
